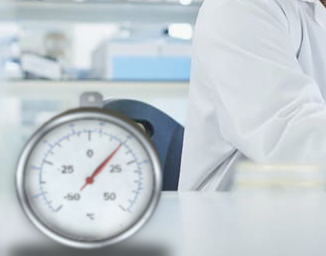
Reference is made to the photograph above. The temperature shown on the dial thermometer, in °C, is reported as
15 °C
